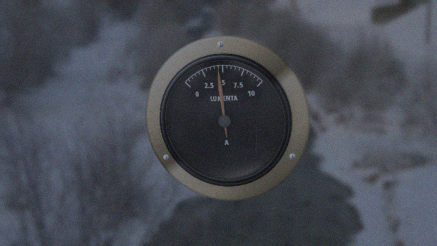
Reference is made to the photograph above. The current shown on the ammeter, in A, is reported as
4.5 A
